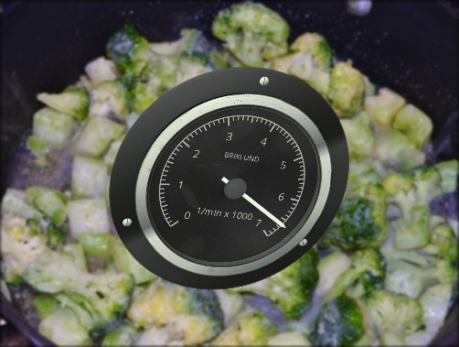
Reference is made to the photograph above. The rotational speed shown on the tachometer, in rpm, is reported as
6600 rpm
